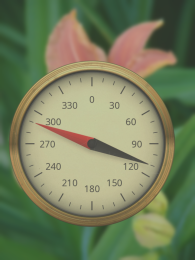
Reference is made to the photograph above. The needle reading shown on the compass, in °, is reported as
290 °
